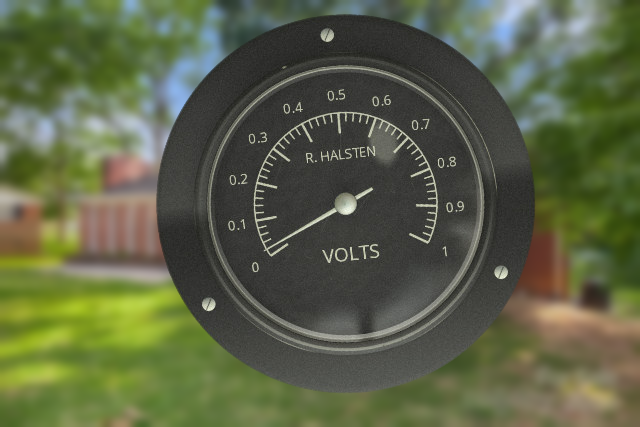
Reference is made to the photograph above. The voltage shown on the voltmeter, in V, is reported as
0.02 V
